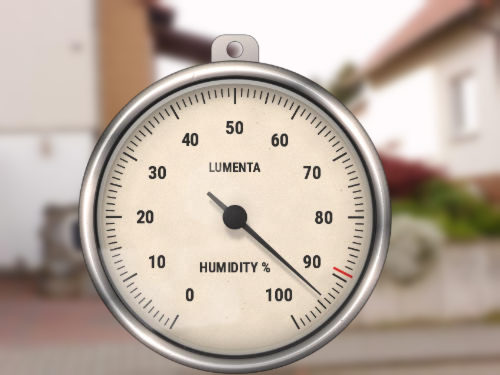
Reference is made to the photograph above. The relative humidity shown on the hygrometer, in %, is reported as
94 %
